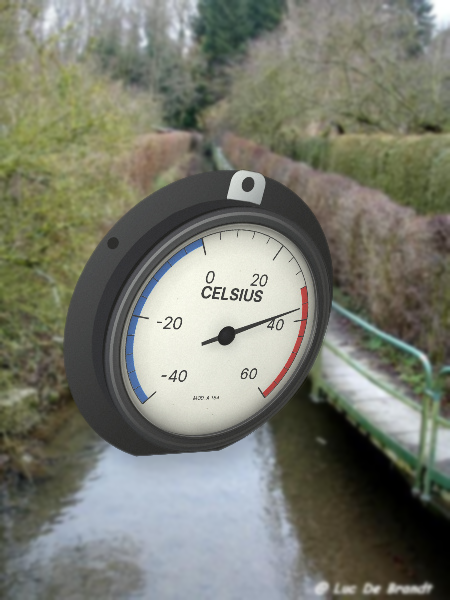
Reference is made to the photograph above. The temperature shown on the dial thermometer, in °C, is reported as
36 °C
